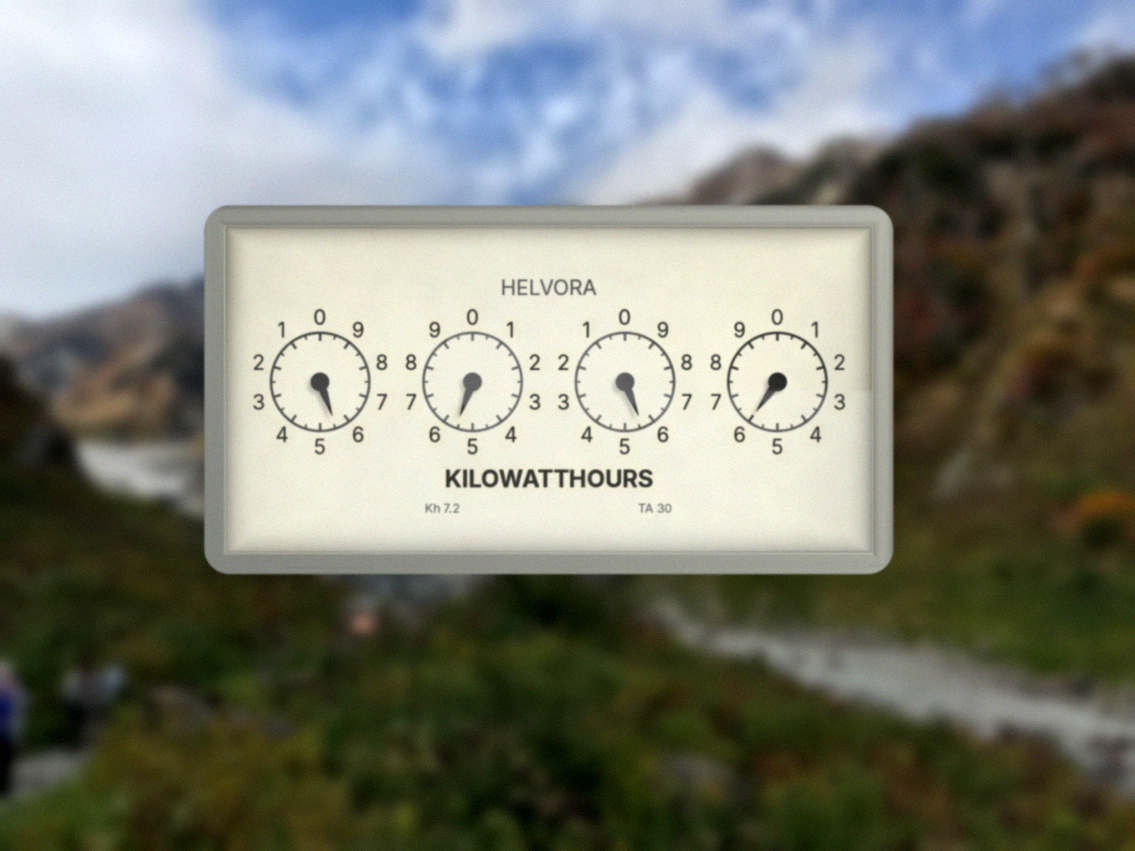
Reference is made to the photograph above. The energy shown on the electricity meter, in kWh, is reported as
5556 kWh
